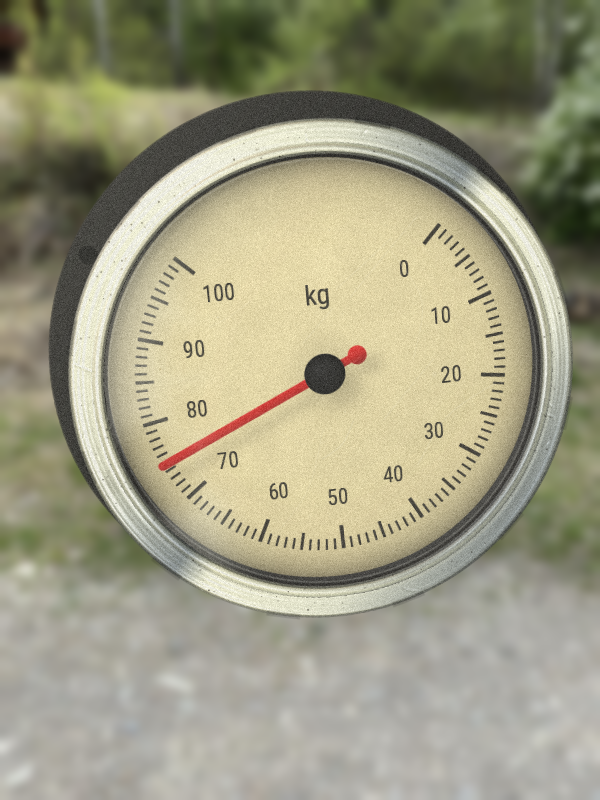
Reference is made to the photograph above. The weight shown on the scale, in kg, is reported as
75 kg
